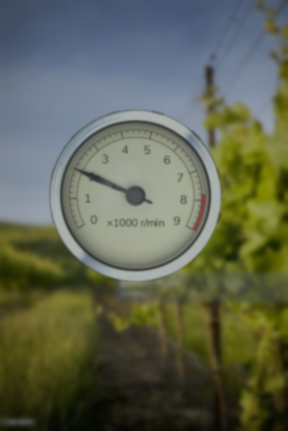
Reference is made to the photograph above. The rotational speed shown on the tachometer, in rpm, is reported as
2000 rpm
